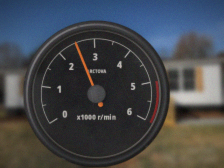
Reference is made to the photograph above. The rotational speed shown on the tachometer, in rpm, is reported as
2500 rpm
